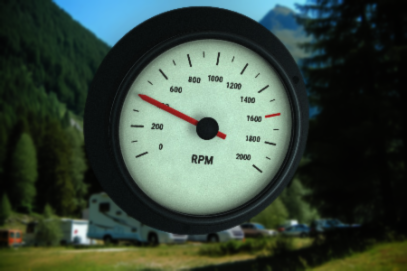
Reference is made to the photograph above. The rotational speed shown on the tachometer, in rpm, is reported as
400 rpm
